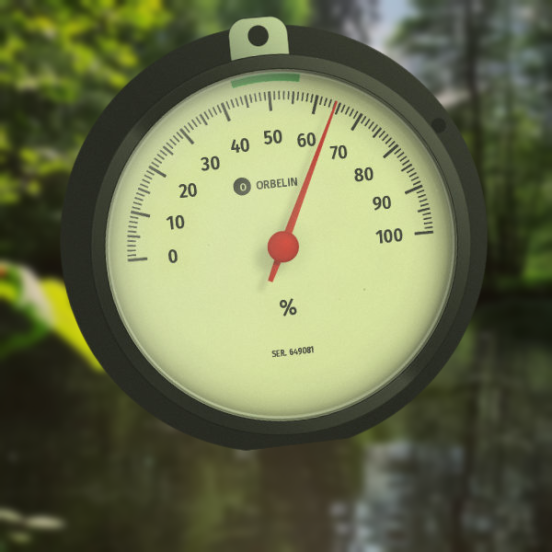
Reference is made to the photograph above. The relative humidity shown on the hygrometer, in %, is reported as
64 %
